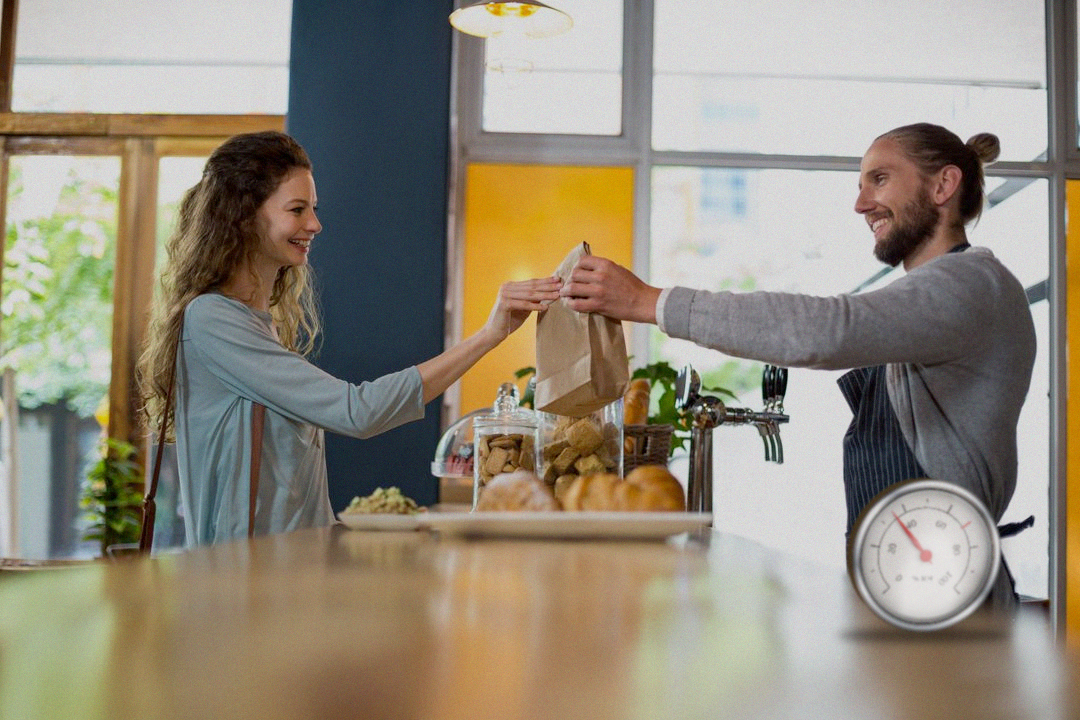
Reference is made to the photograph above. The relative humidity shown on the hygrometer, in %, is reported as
35 %
